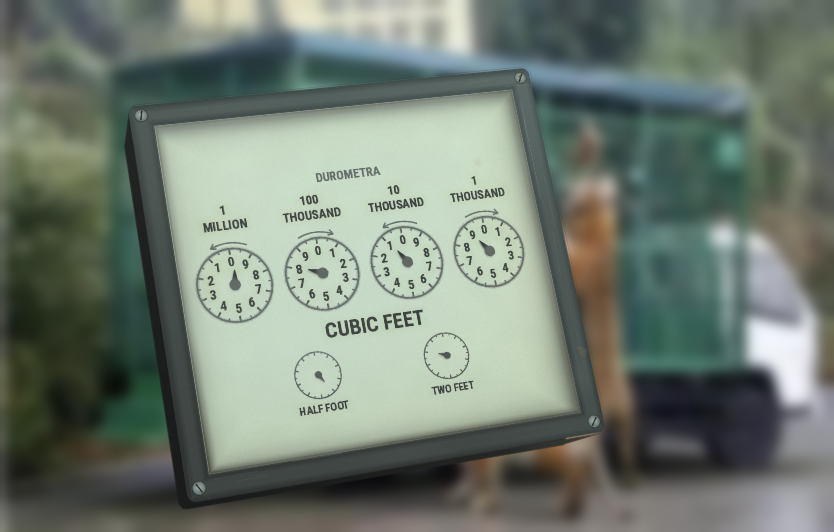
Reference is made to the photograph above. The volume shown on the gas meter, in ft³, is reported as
980900 ft³
